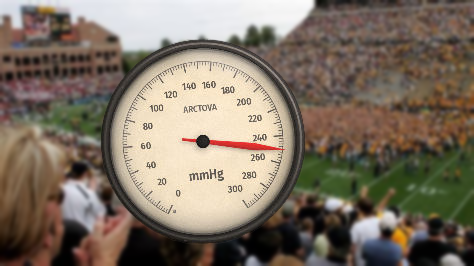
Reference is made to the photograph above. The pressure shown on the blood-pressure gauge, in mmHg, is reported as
250 mmHg
